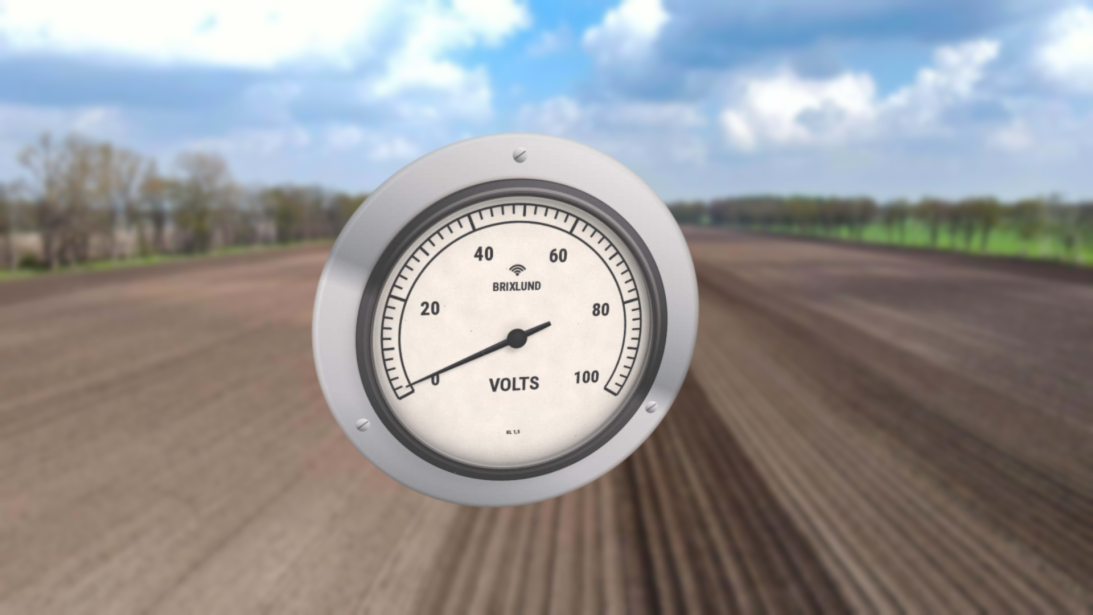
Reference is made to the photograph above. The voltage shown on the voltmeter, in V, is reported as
2 V
